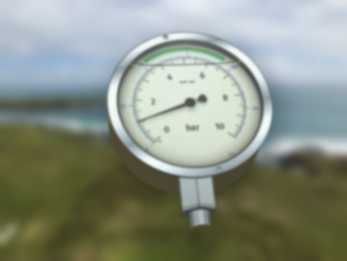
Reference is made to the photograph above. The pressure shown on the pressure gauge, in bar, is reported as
1 bar
